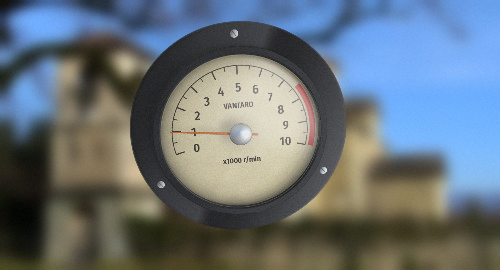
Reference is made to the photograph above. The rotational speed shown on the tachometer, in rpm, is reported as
1000 rpm
